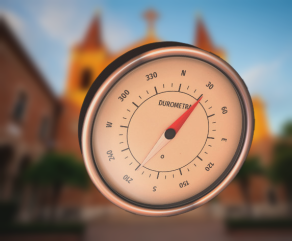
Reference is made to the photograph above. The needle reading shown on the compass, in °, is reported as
30 °
